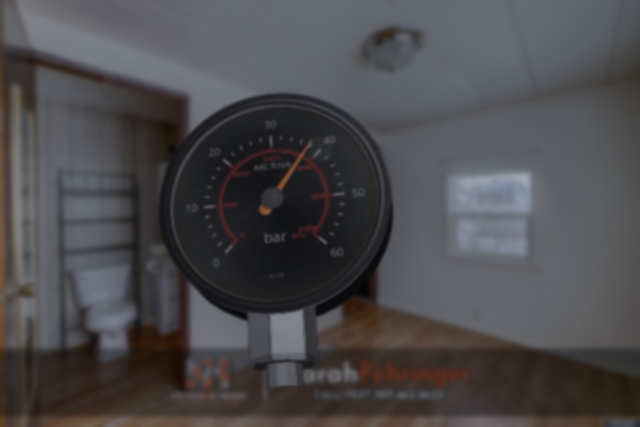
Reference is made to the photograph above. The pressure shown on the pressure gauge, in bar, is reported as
38 bar
